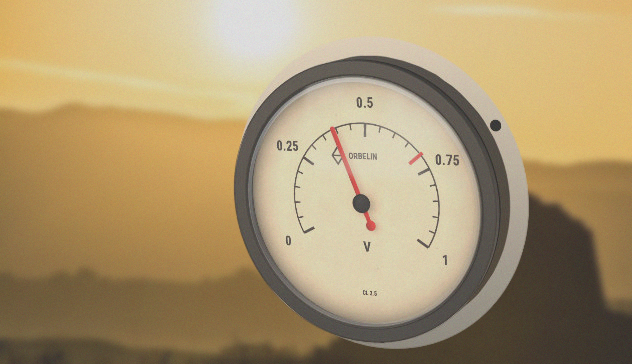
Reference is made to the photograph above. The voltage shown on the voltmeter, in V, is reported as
0.4 V
